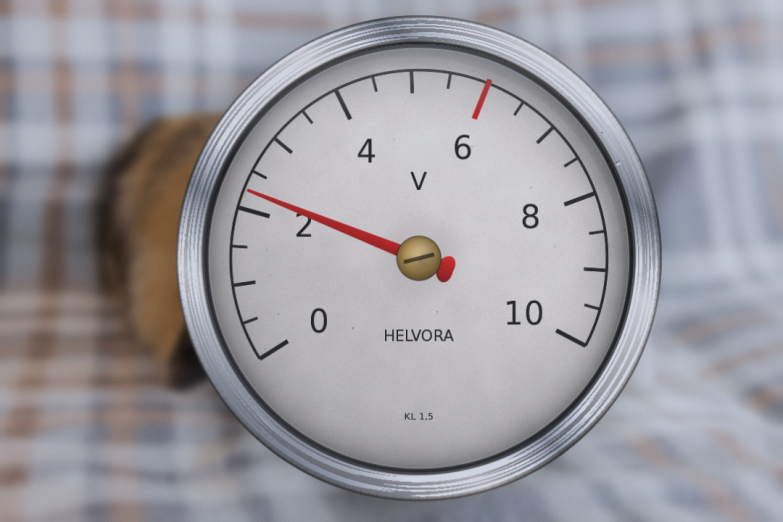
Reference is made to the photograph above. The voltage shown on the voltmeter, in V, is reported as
2.25 V
